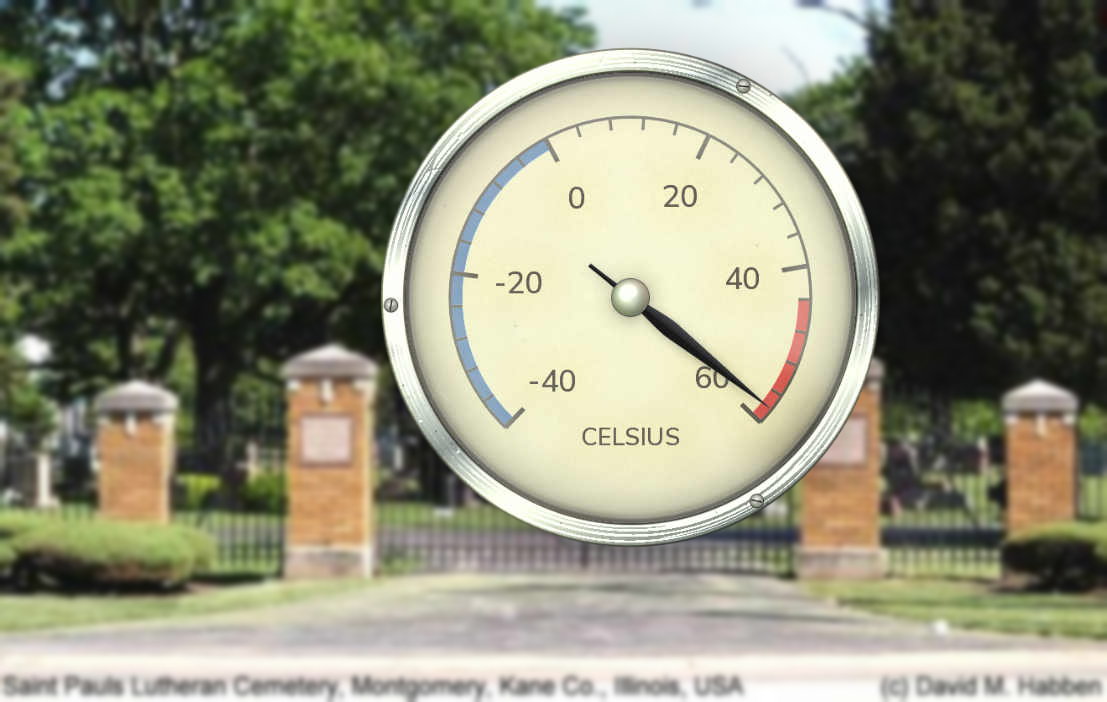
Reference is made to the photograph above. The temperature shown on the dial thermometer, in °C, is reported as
58 °C
